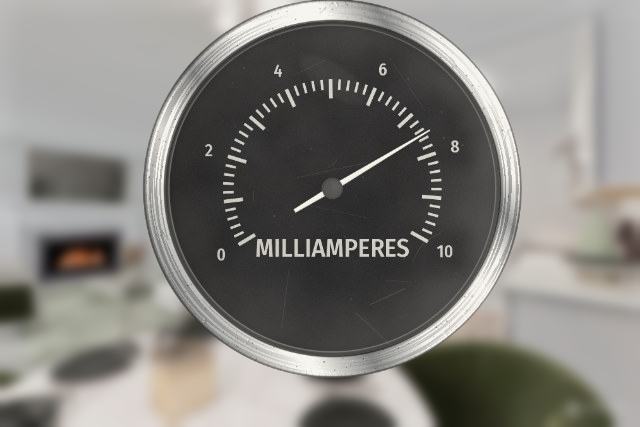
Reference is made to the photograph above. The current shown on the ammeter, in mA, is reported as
7.5 mA
